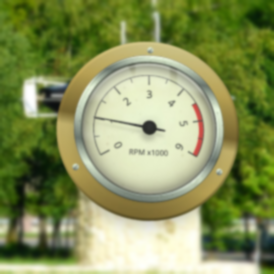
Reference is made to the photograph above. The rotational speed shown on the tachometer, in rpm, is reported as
1000 rpm
